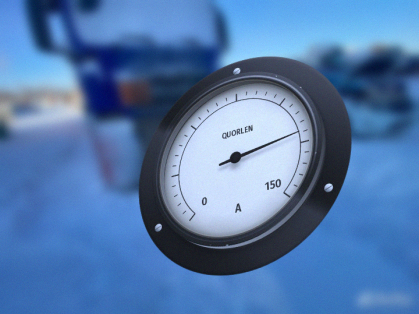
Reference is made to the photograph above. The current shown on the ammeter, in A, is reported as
120 A
